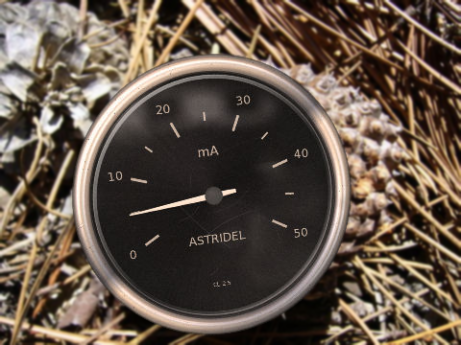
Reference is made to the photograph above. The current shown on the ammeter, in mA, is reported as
5 mA
